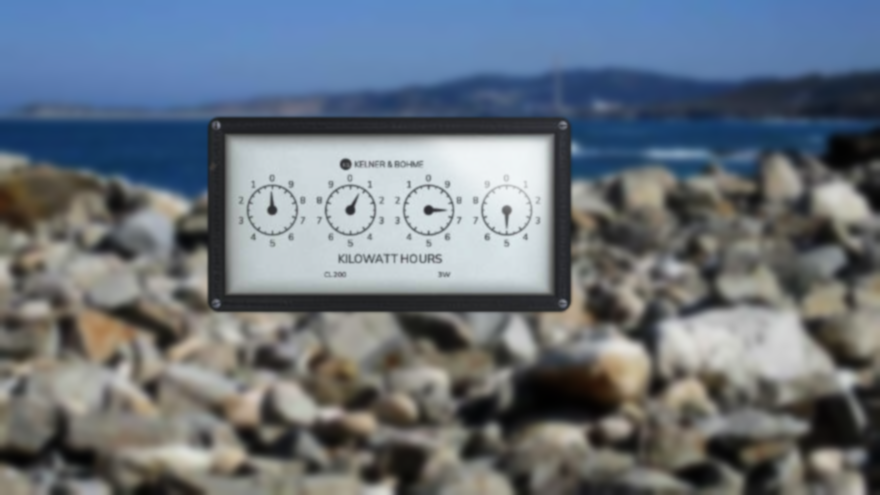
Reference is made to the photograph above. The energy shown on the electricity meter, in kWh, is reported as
75 kWh
